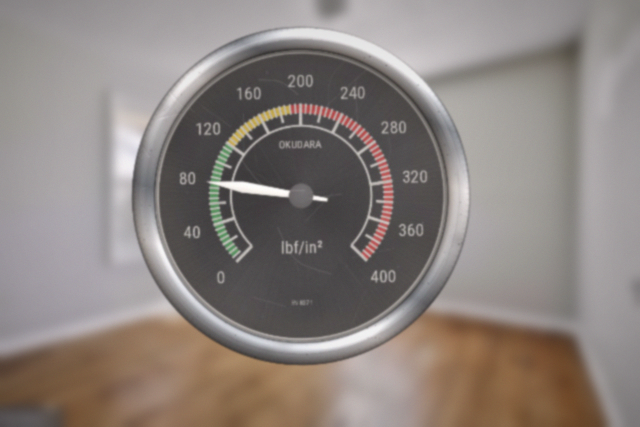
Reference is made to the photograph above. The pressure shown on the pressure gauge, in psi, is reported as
80 psi
